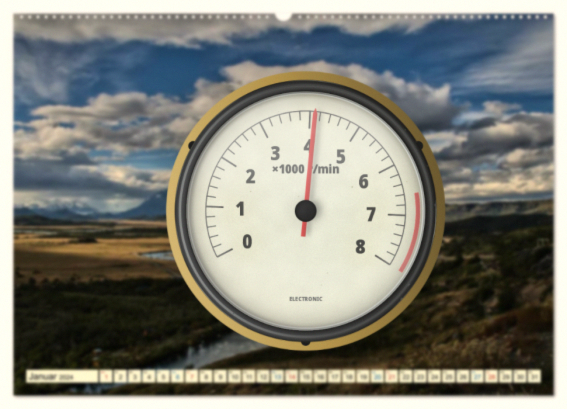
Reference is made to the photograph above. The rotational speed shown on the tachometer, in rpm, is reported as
4100 rpm
